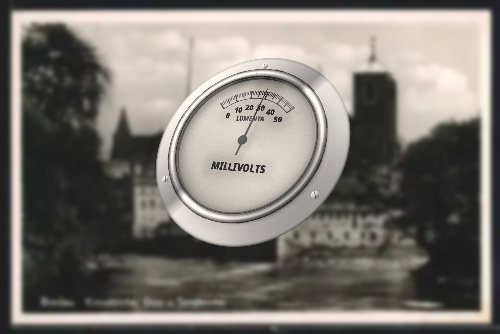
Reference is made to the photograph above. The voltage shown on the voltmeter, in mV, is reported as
30 mV
